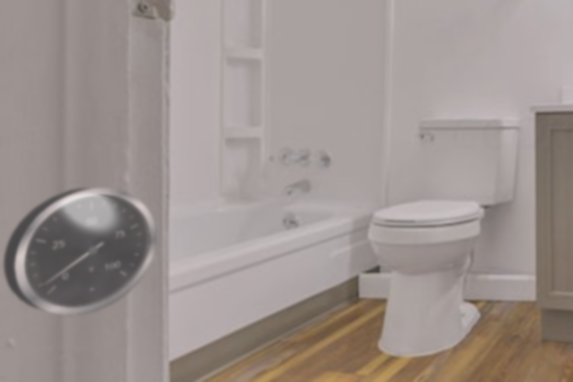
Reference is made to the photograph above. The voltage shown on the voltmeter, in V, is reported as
5 V
